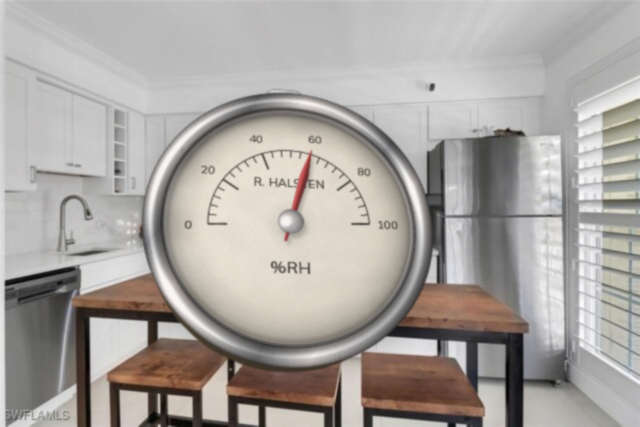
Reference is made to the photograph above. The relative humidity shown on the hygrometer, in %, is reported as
60 %
